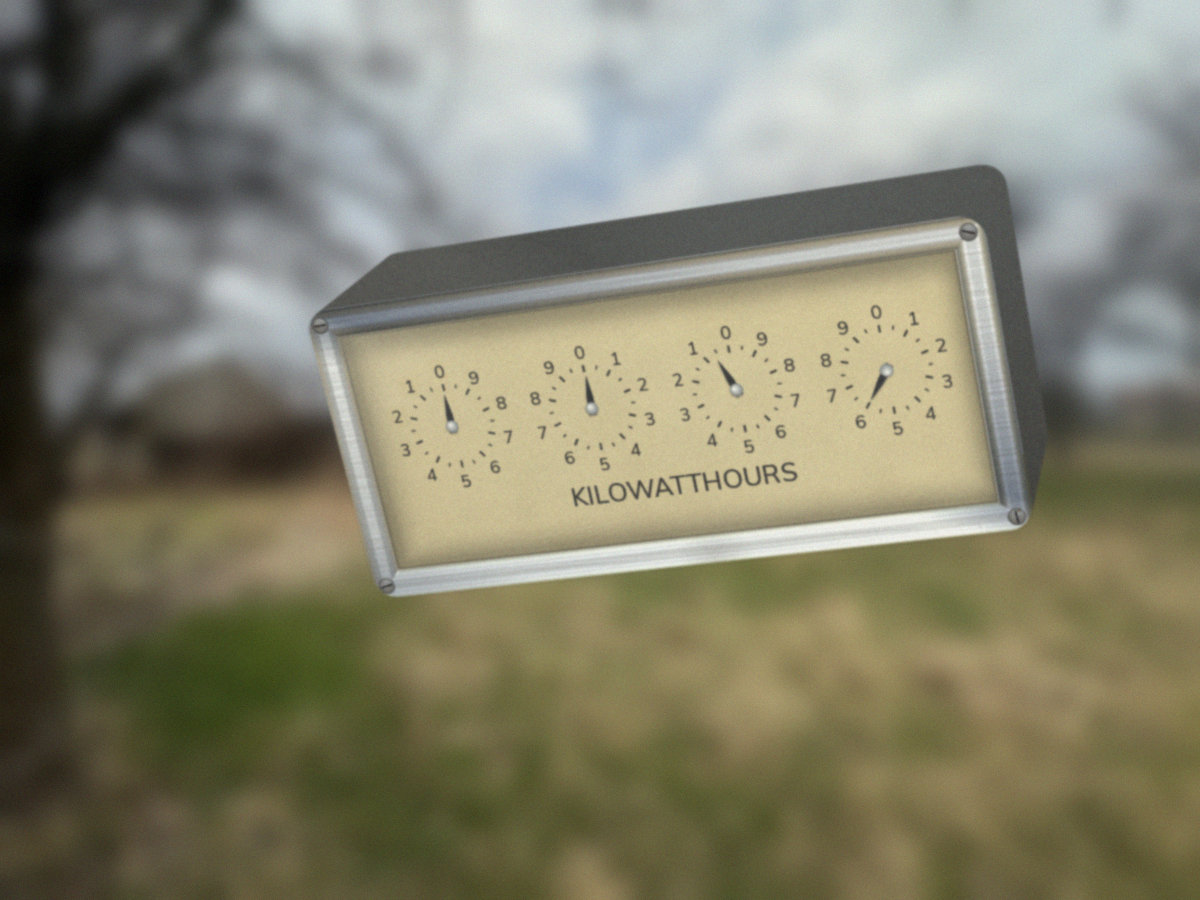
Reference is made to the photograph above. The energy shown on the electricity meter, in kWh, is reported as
6 kWh
